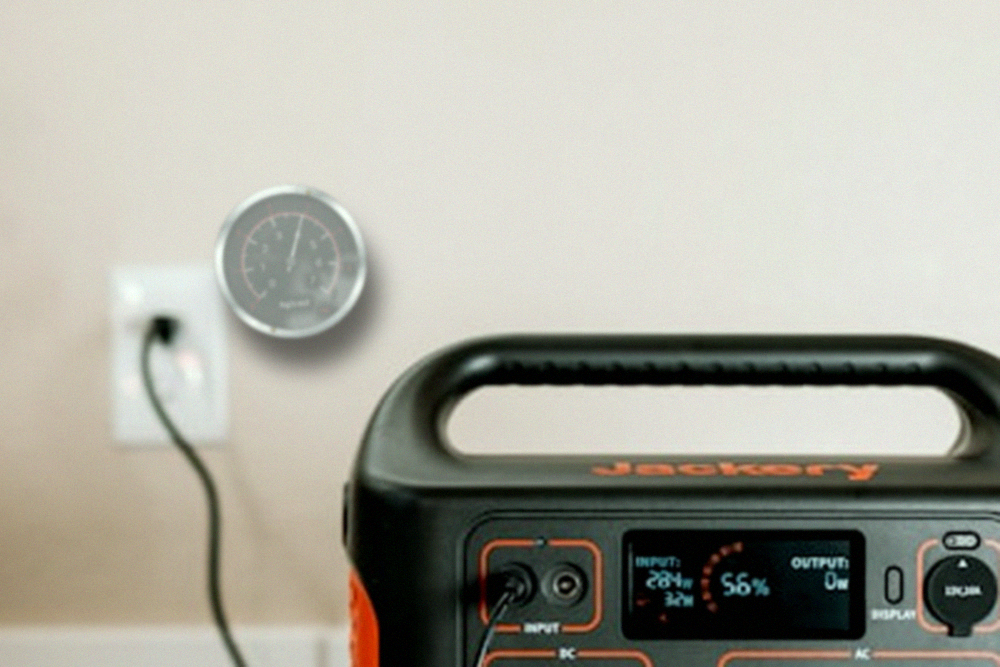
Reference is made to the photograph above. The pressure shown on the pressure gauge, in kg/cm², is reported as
4 kg/cm²
